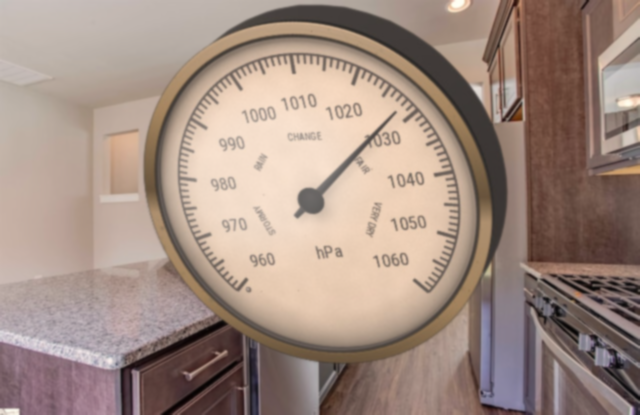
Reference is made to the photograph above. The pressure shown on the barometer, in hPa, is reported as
1028 hPa
